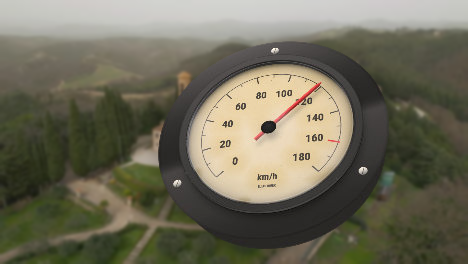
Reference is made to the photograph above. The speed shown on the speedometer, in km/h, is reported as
120 km/h
